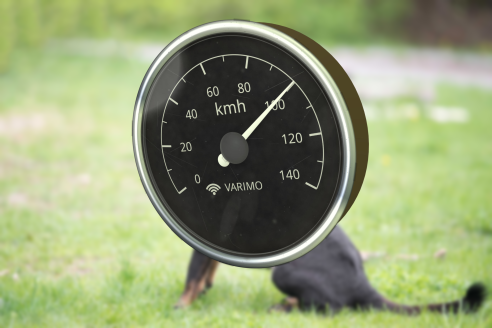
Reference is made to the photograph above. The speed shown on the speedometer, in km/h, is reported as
100 km/h
